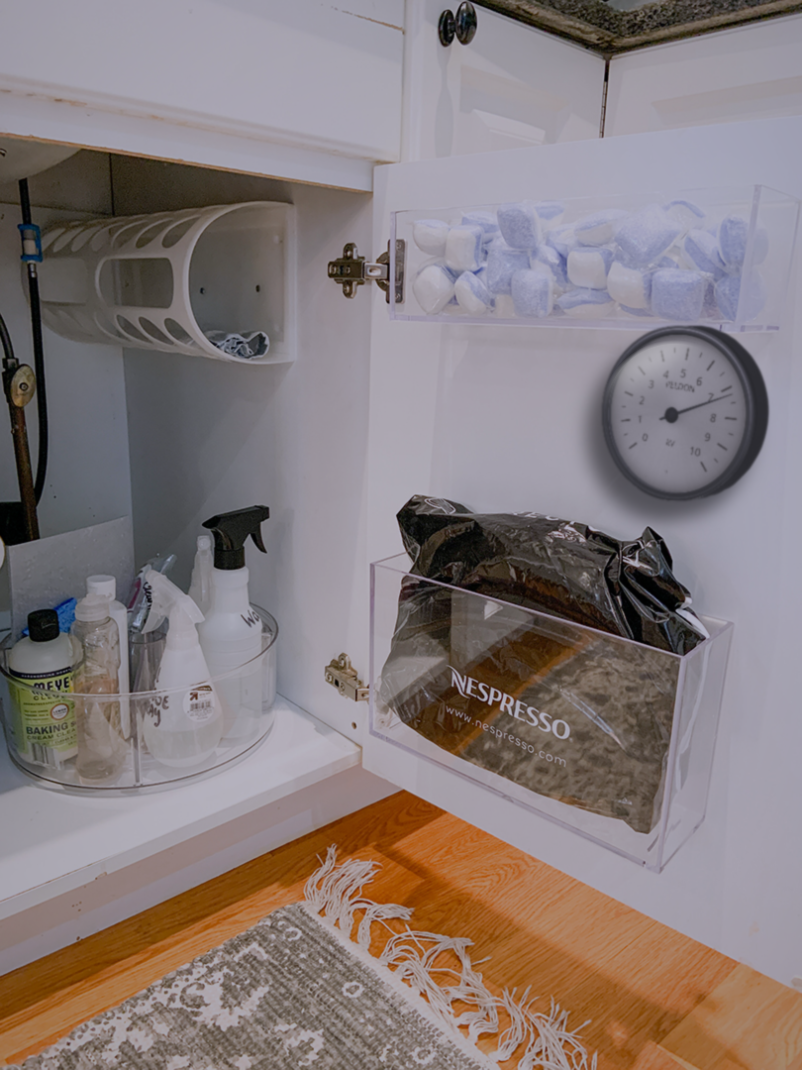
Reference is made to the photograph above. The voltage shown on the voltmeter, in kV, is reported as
7.25 kV
